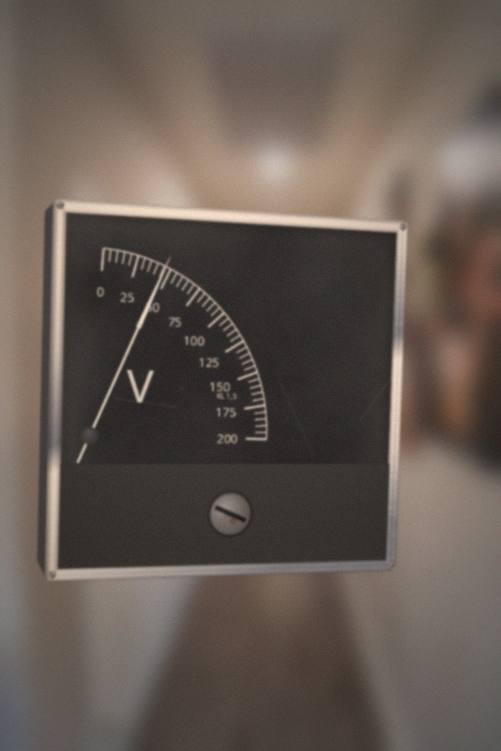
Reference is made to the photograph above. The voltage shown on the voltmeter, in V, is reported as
45 V
